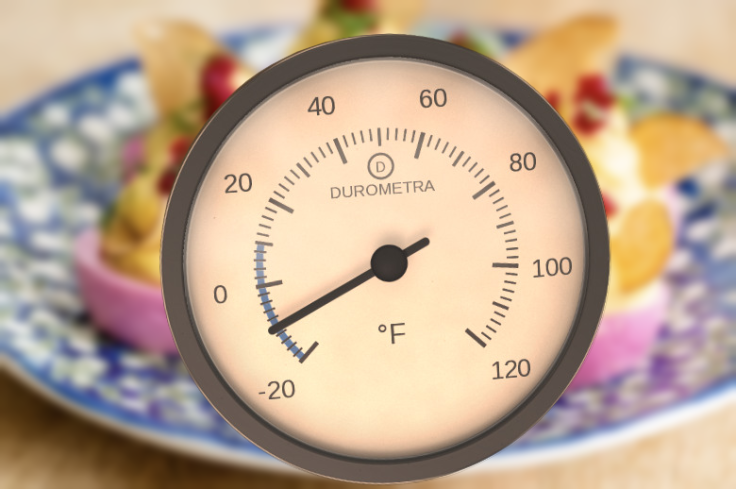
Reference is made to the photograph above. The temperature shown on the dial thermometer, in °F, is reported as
-10 °F
